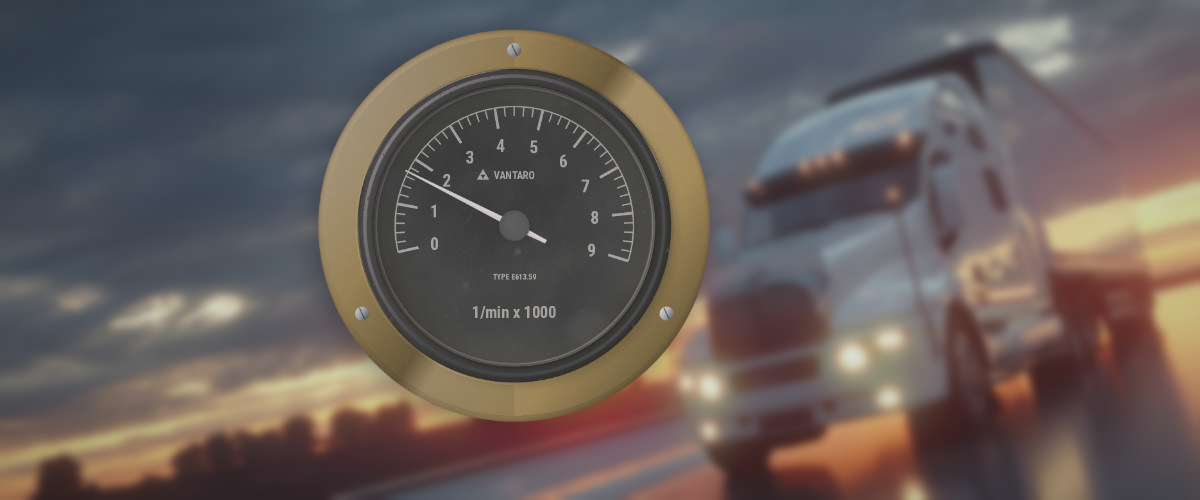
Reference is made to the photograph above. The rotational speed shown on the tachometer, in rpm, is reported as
1700 rpm
